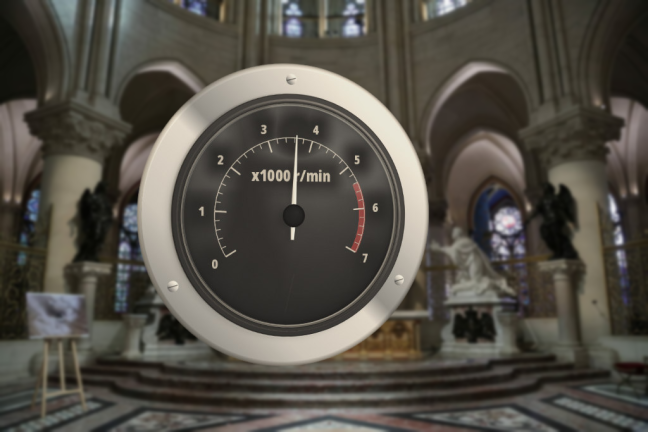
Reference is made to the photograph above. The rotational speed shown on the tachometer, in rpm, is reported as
3600 rpm
